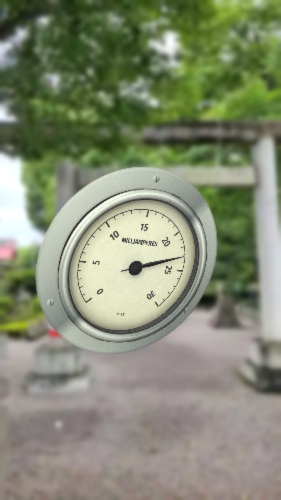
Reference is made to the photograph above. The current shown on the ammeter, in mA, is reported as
23 mA
